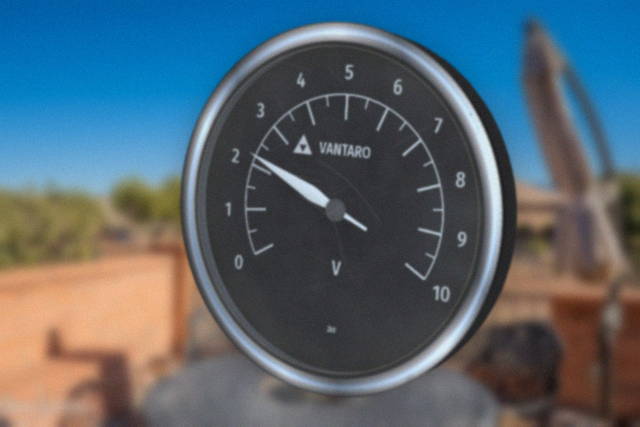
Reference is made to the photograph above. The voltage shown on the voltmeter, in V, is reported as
2.25 V
